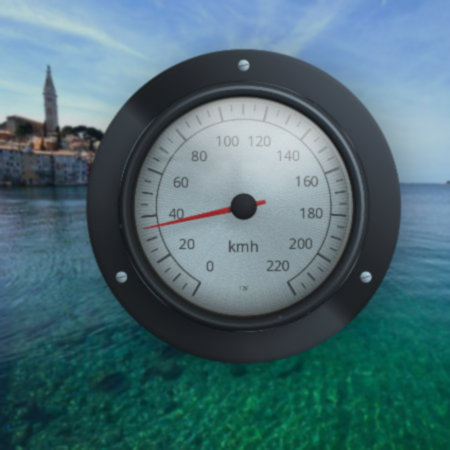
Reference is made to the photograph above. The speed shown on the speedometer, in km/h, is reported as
35 km/h
